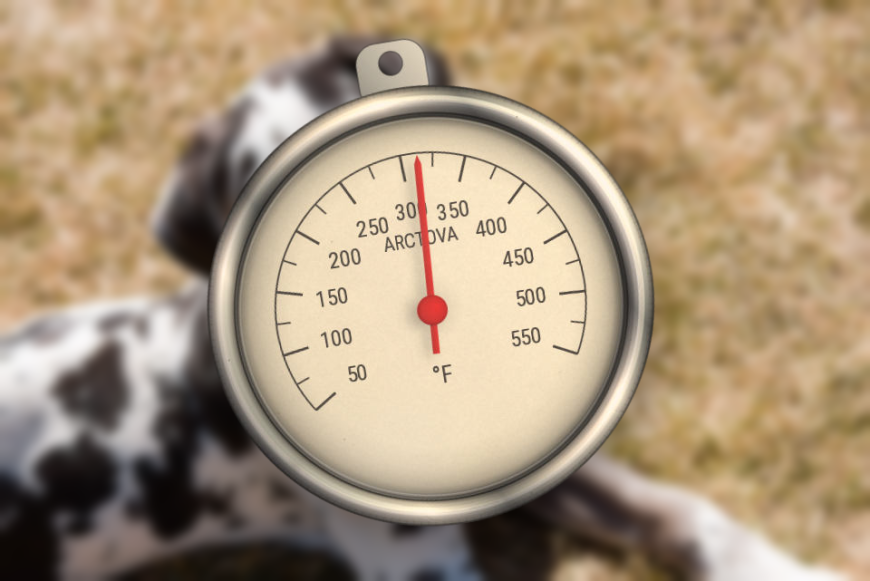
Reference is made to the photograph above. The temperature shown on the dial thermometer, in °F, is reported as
312.5 °F
